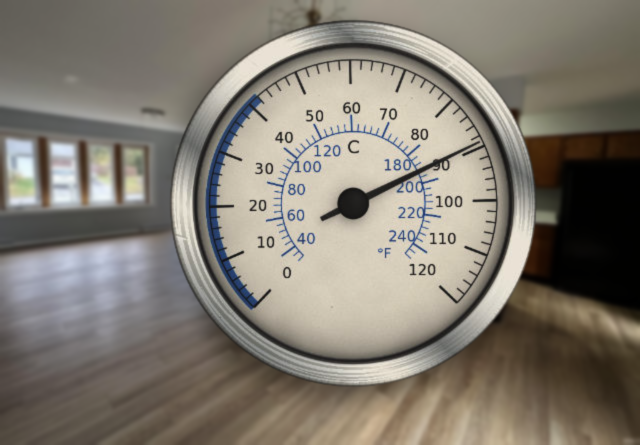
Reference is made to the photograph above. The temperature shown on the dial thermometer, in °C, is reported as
89 °C
